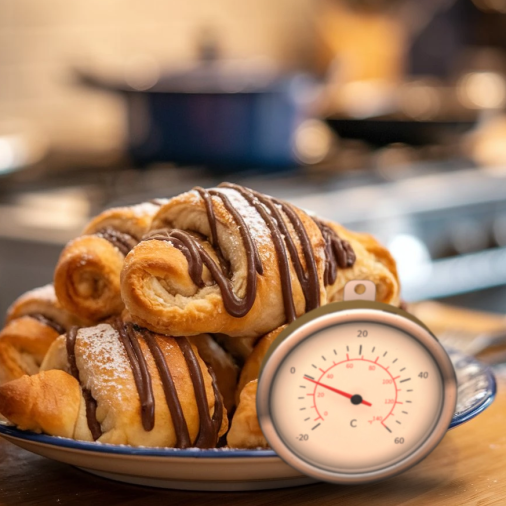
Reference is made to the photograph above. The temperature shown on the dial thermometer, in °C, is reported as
0 °C
